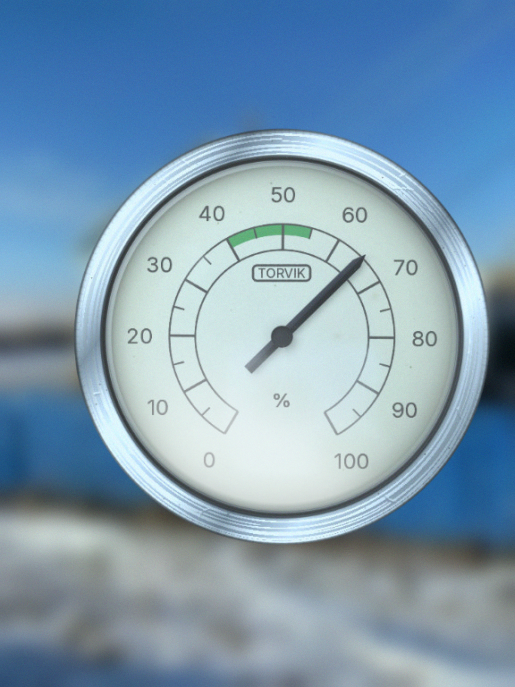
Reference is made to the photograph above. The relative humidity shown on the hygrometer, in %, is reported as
65 %
